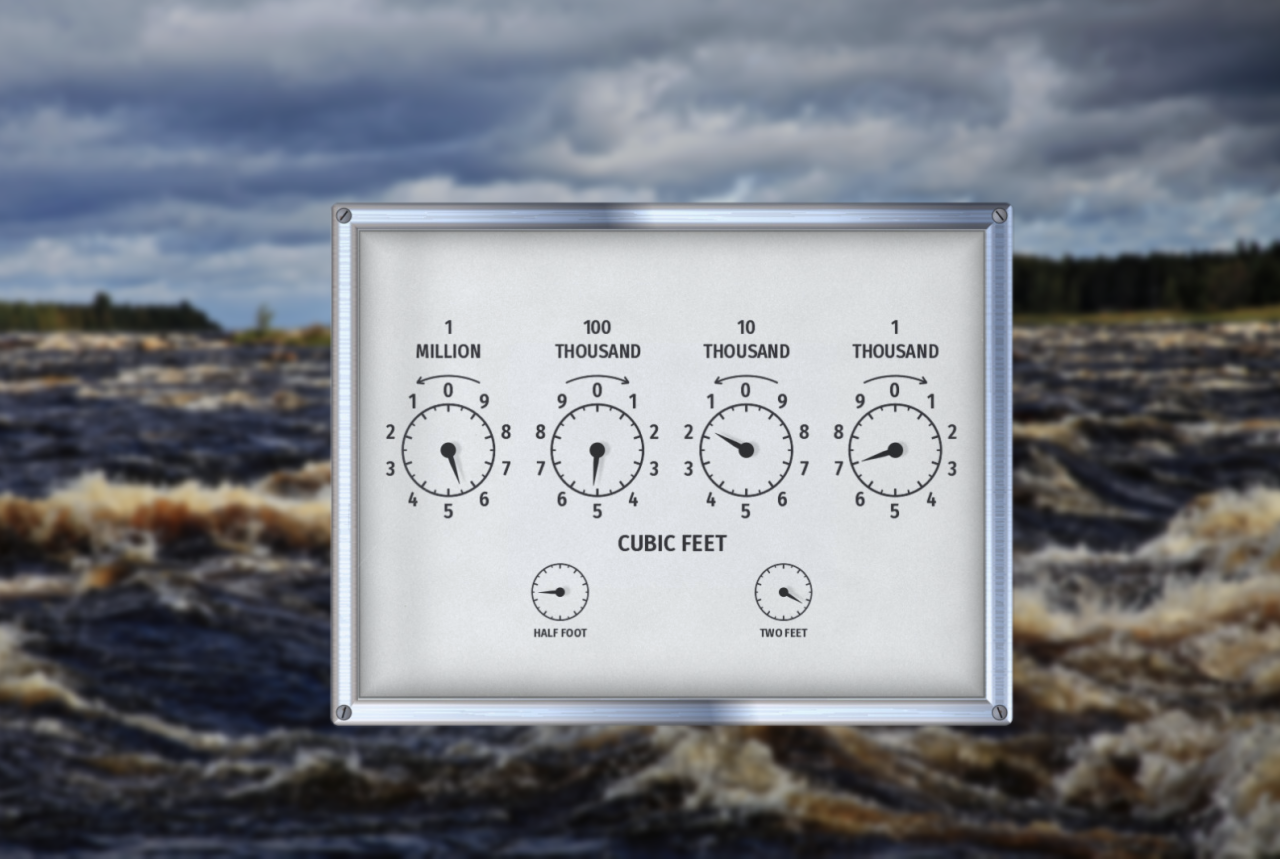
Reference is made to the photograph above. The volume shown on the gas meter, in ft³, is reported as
551700 ft³
